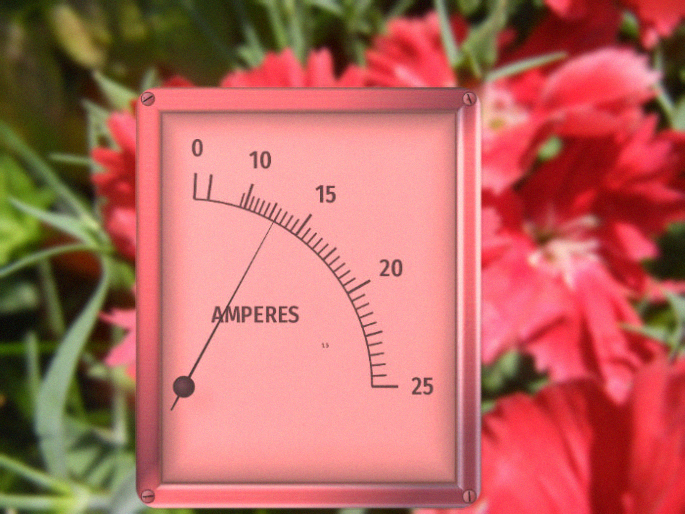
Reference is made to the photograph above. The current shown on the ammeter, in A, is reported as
13 A
